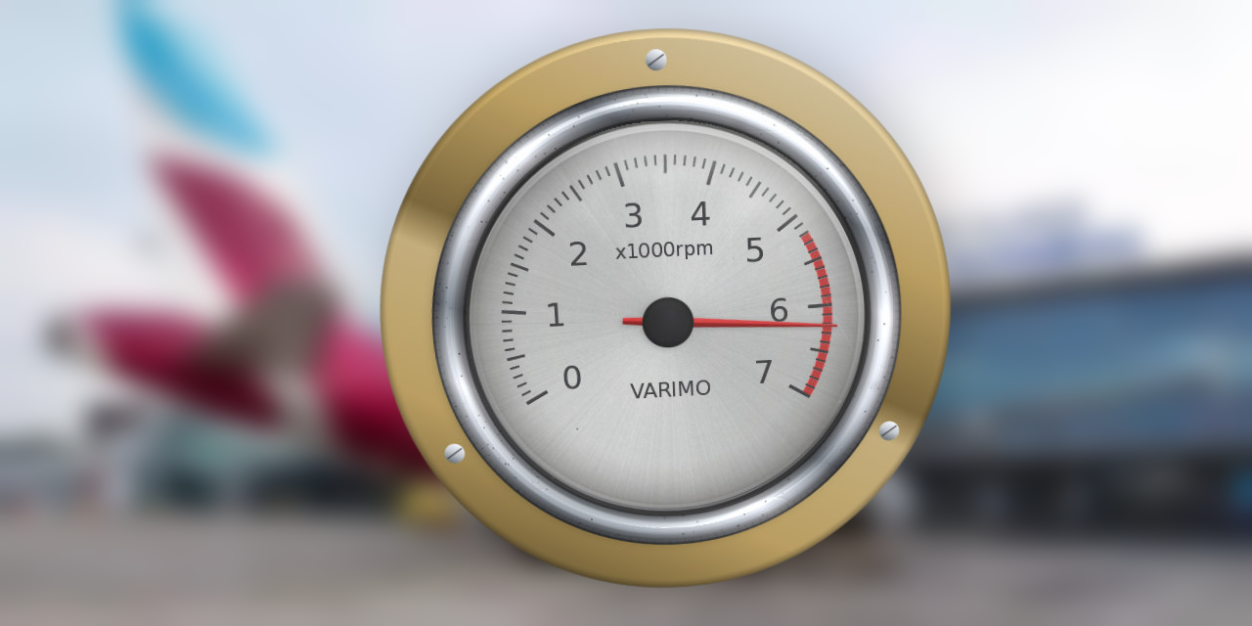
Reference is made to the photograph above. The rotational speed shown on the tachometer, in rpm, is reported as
6200 rpm
